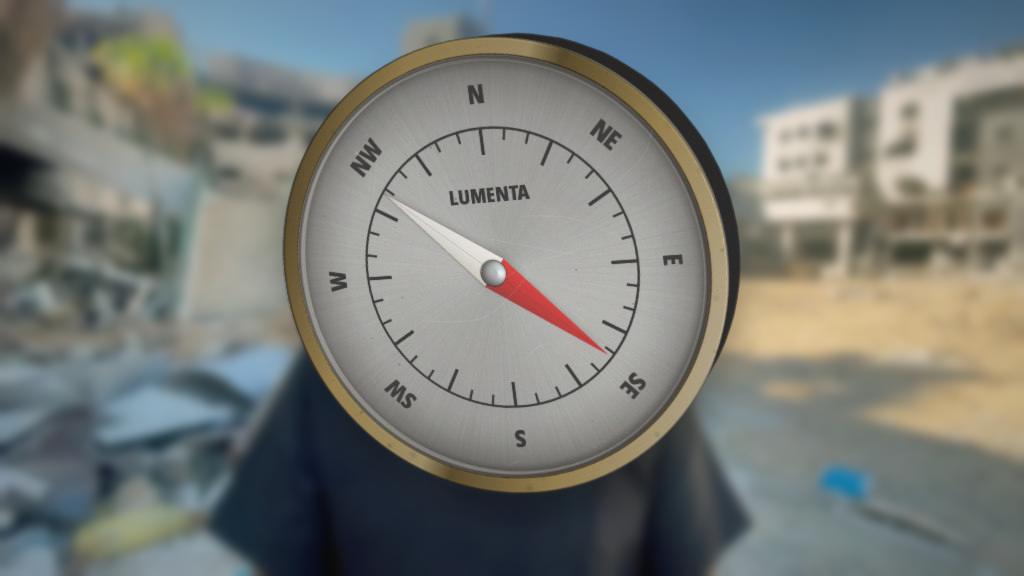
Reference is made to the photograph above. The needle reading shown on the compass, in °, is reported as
130 °
